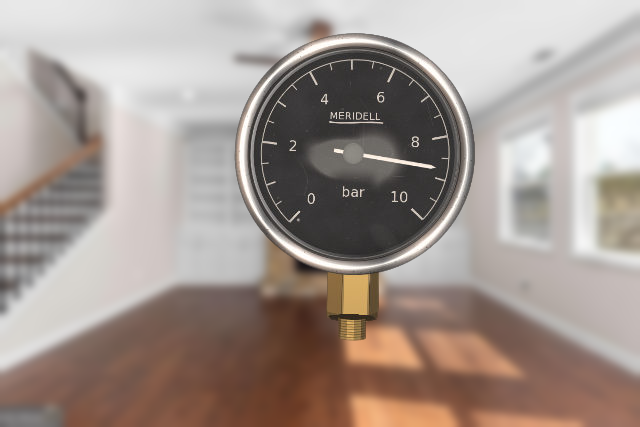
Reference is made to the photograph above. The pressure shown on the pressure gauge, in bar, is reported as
8.75 bar
